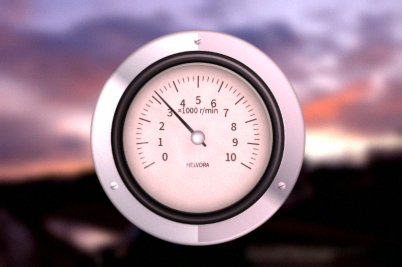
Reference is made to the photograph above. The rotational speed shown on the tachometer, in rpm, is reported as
3200 rpm
